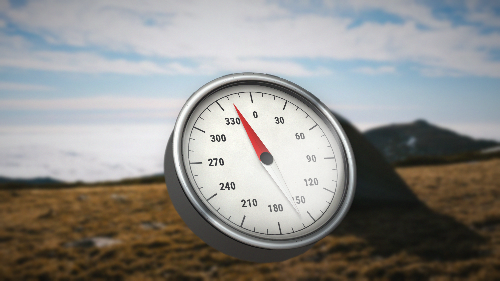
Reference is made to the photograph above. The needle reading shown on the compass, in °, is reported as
340 °
